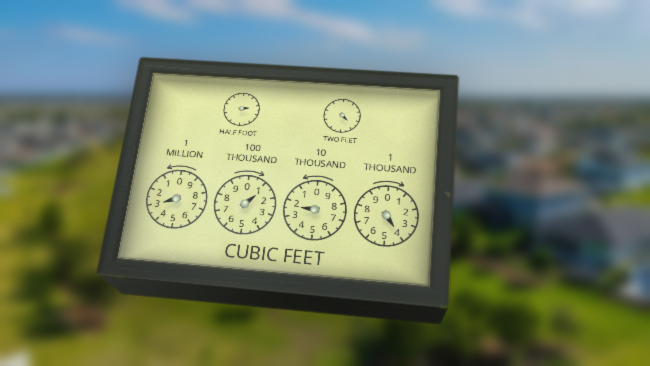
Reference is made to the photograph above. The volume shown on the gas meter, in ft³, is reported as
312400 ft³
